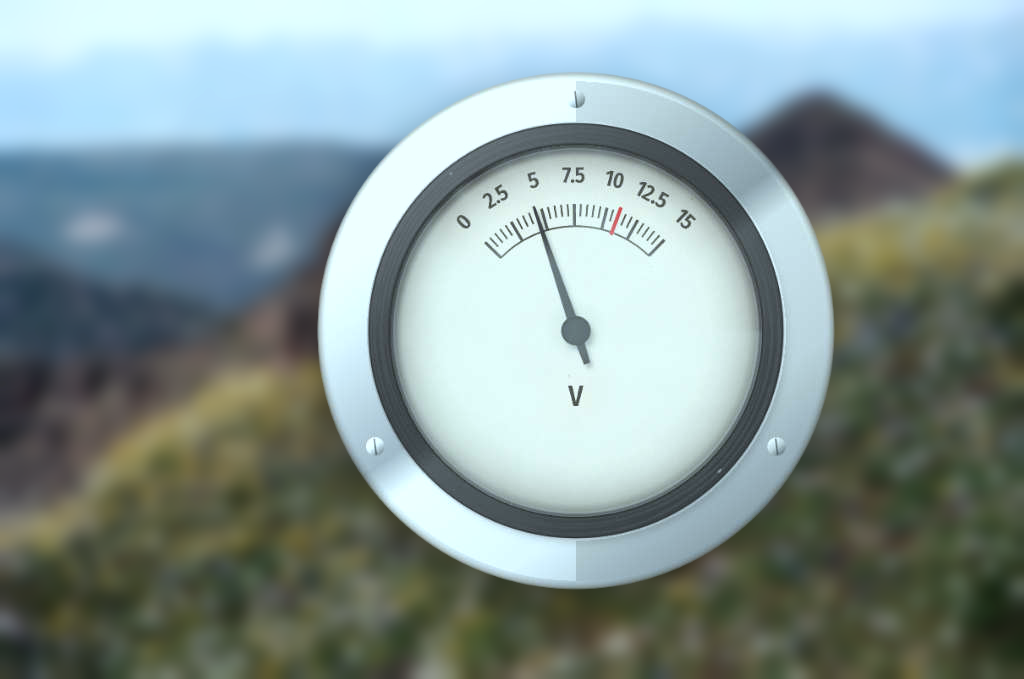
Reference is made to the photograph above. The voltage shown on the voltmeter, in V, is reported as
4.5 V
